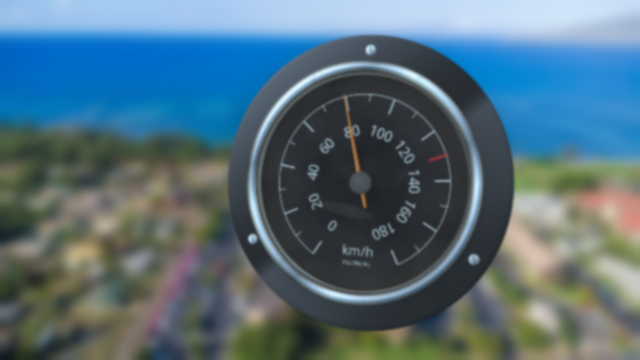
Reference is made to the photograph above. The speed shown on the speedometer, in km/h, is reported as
80 km/h
